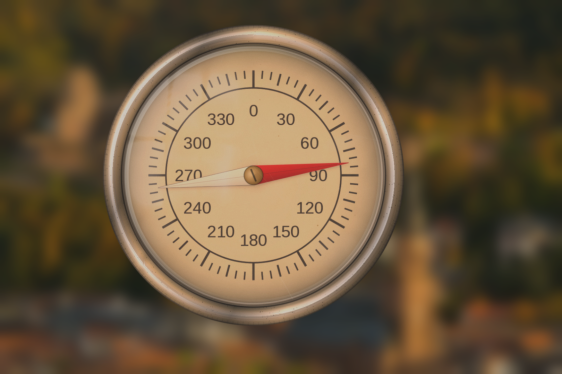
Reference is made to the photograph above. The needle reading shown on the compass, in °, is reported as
82.5 °
